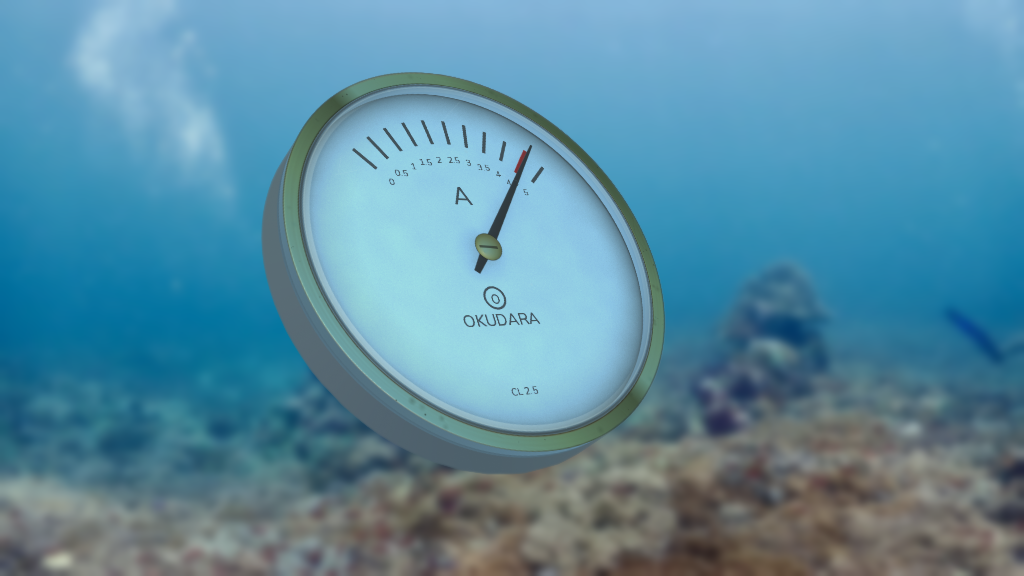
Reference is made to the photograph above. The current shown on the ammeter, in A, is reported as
4.5 A
